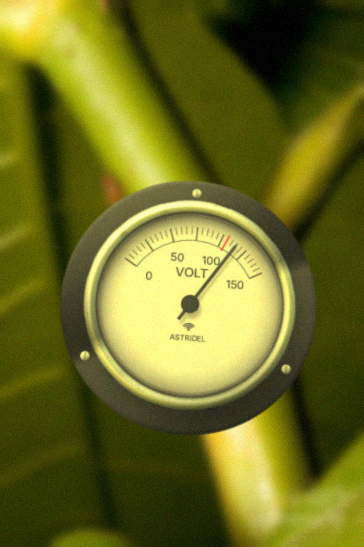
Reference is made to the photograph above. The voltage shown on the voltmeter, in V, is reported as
115 V
